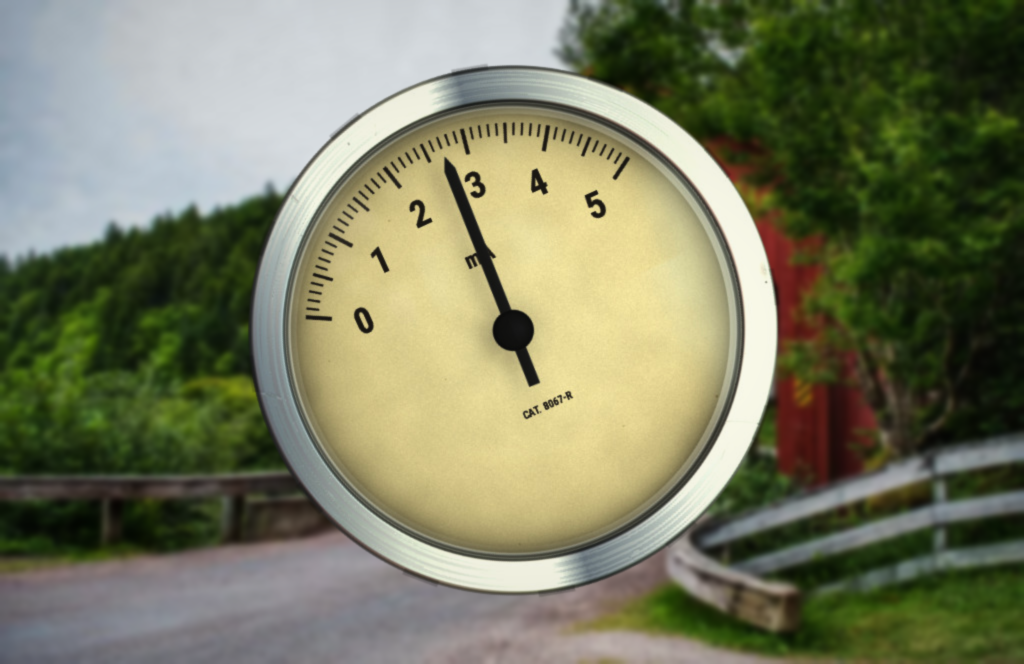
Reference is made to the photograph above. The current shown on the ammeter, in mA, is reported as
2.7 mA
